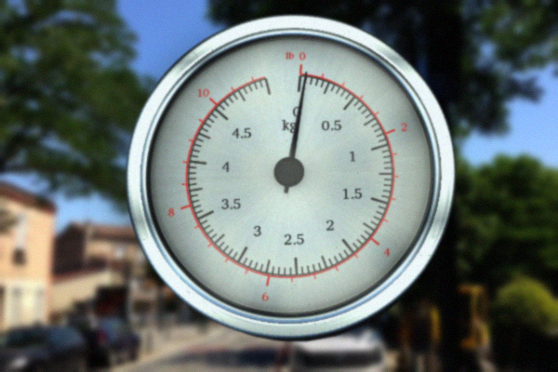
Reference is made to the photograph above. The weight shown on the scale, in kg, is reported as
0.05 kg
